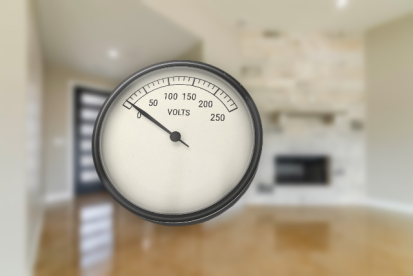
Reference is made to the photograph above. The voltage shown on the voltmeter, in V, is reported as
10 V
